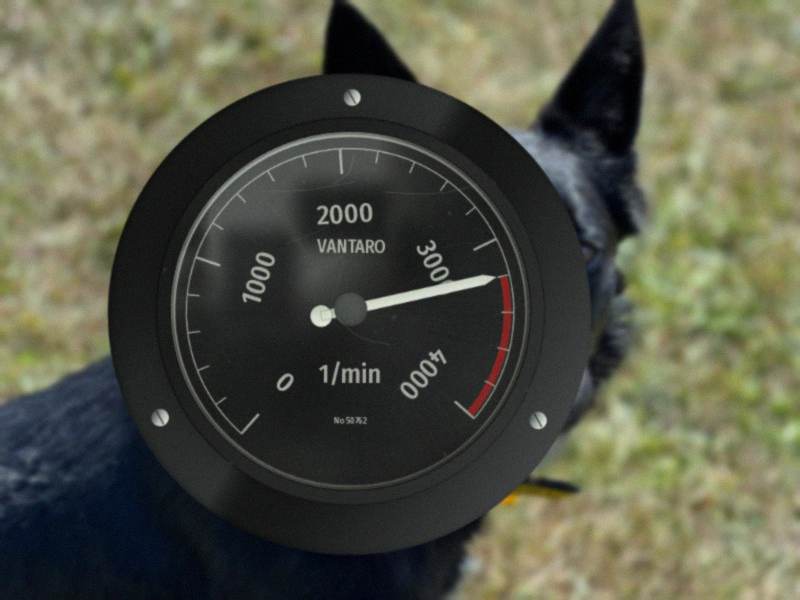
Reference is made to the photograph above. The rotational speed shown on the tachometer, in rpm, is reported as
3200 rpm
